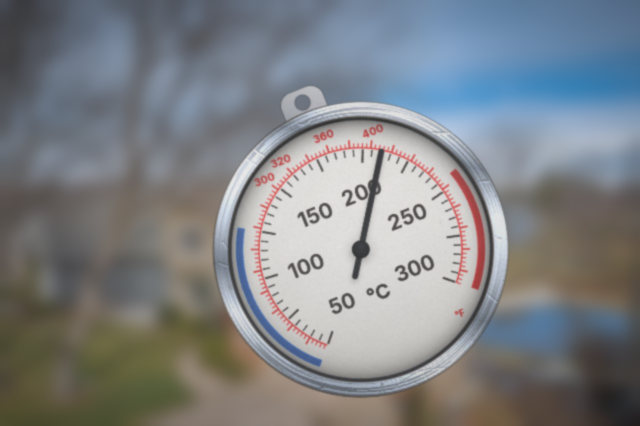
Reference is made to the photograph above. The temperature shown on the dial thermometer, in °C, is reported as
210 °C
